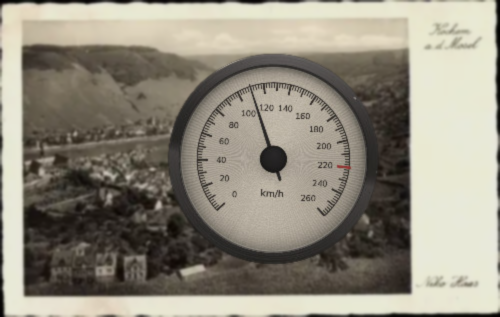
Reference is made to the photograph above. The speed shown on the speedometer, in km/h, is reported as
110 km/h
